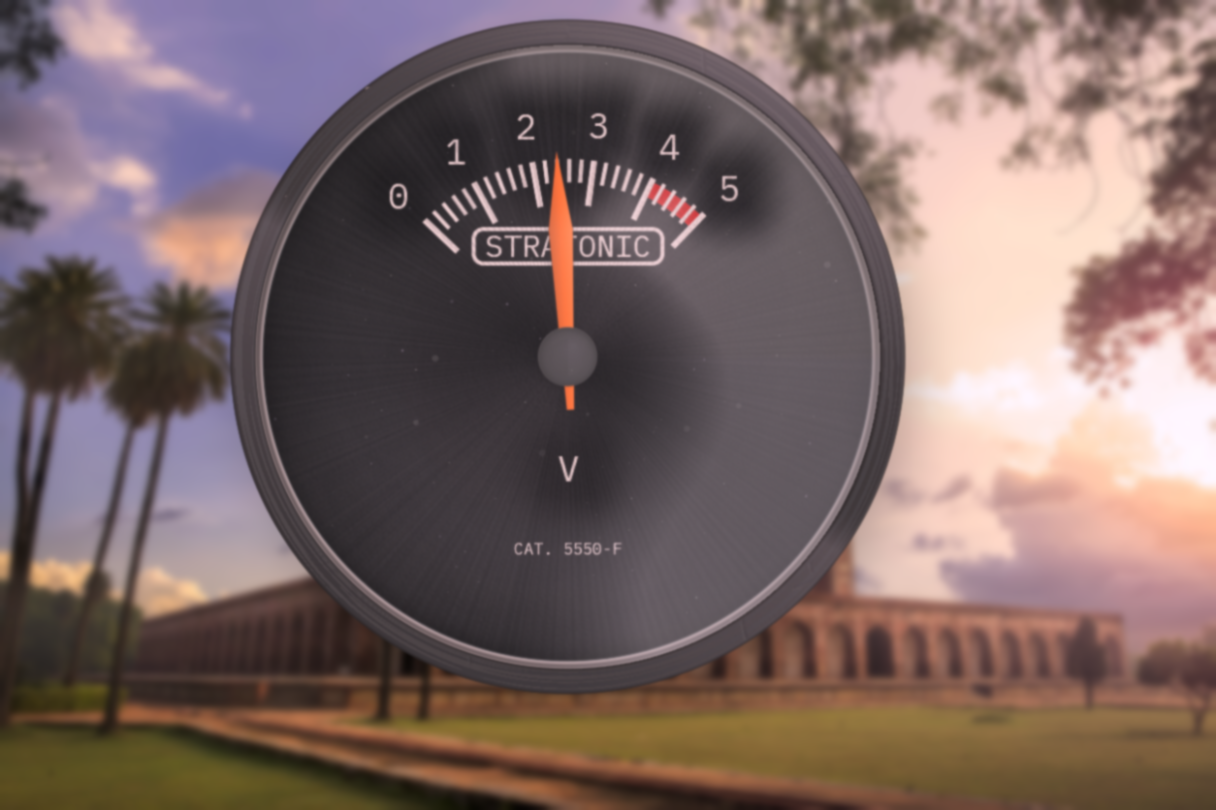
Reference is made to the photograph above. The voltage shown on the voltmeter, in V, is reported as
2.4 V
